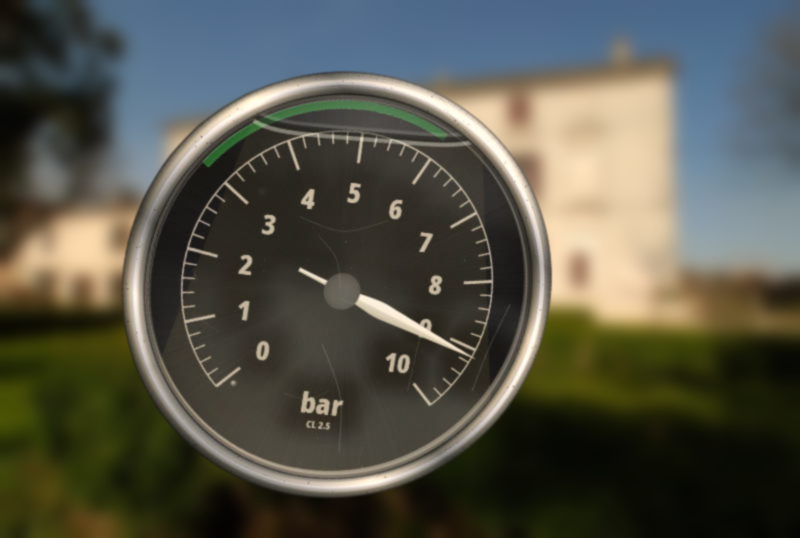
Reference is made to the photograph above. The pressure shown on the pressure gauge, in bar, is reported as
9.1 bar
